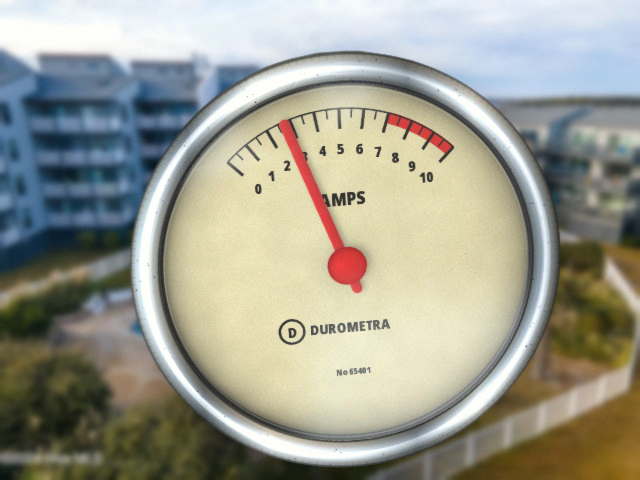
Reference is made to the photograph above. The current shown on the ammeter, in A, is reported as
2.75 A
